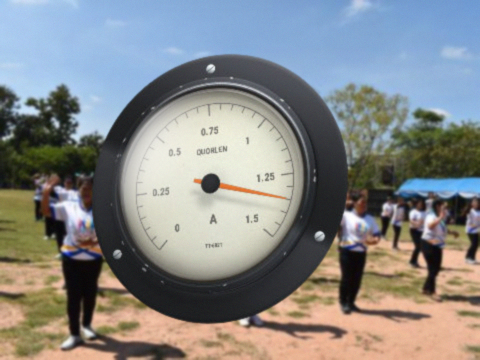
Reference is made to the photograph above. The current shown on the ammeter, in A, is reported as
1.35 A
